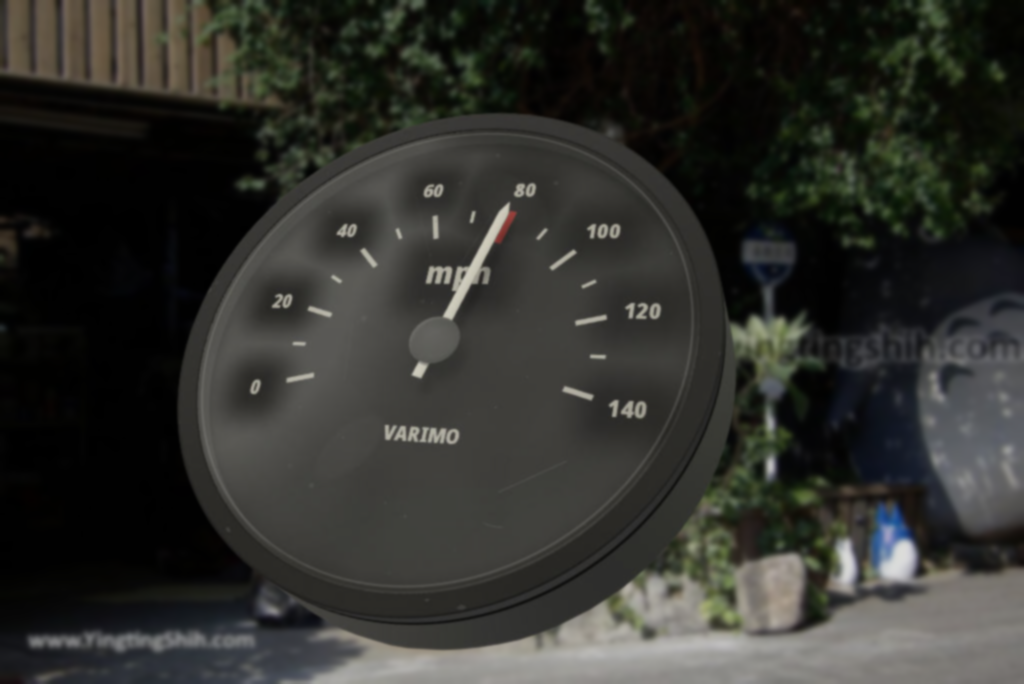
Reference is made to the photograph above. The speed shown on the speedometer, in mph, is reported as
80 mph
